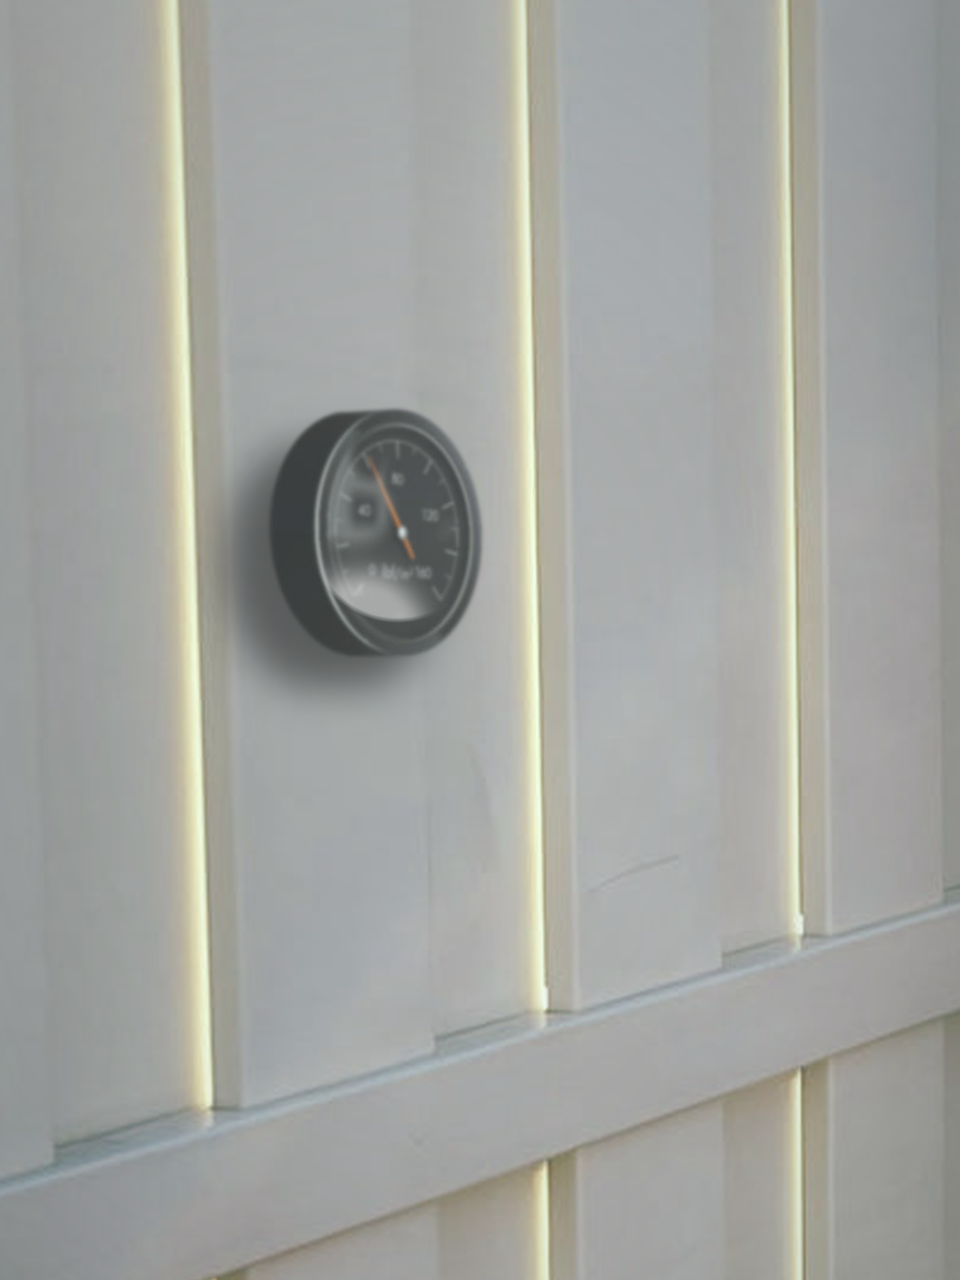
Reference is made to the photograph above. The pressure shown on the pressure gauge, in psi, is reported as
60 psi
